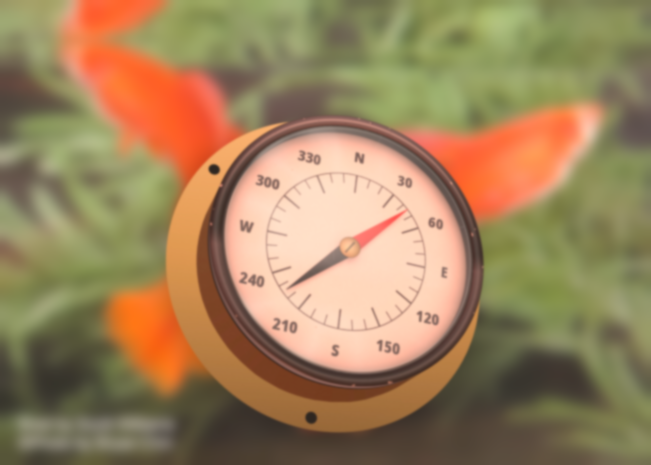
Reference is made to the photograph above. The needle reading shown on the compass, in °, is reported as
45 °
